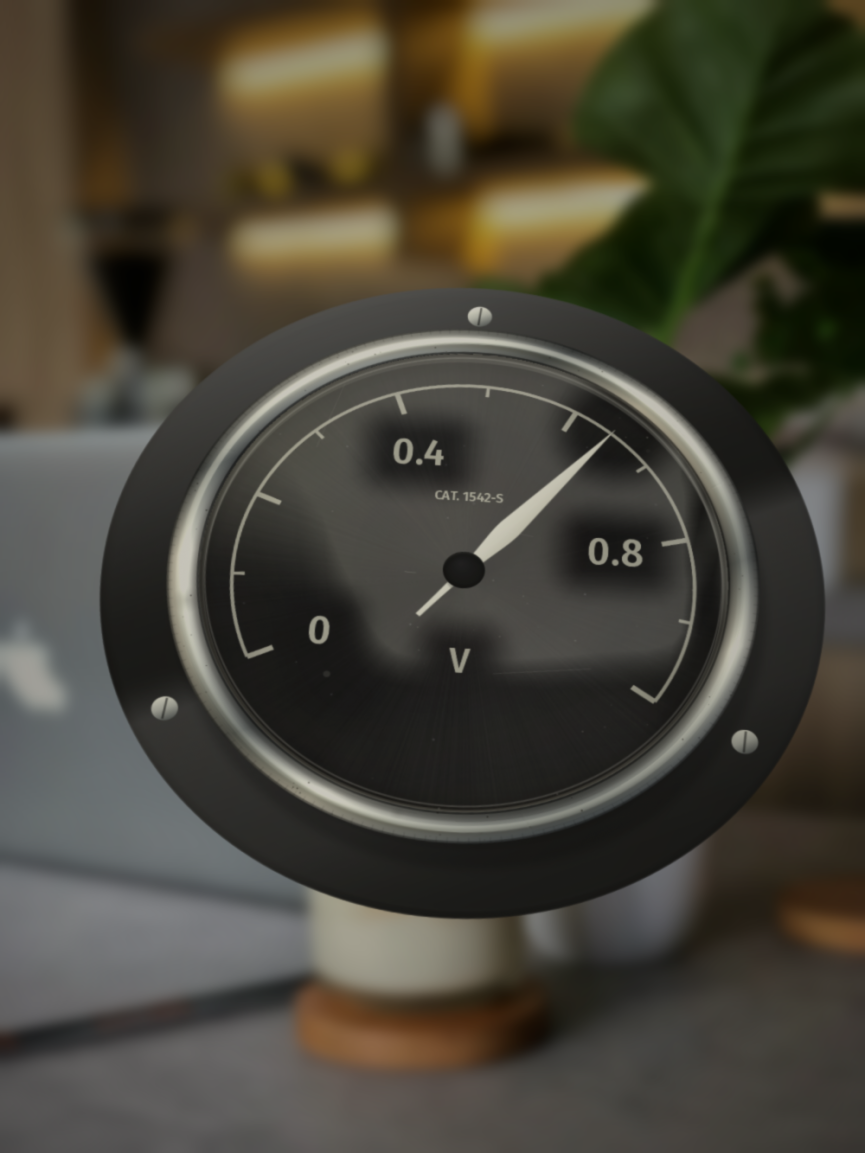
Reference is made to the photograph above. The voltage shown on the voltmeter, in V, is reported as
0.65 V
